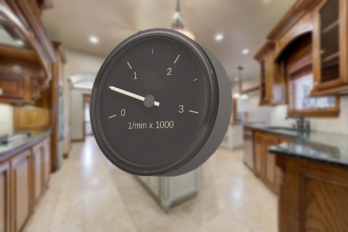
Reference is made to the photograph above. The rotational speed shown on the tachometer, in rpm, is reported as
500 rpm
